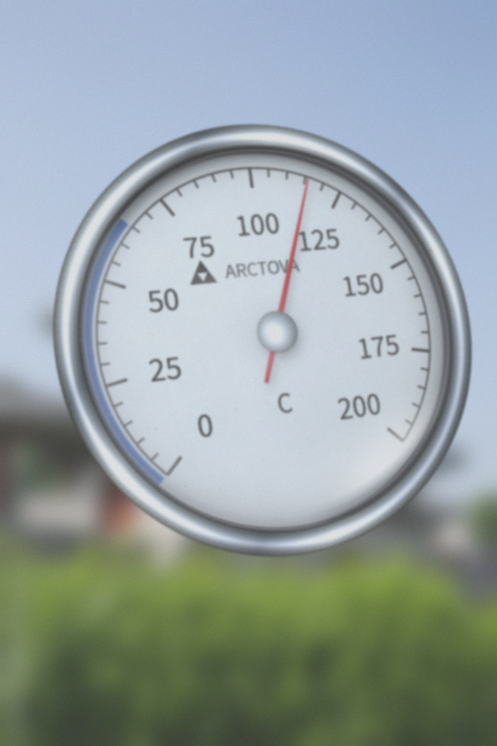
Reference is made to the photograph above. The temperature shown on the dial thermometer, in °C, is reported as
115 °C
